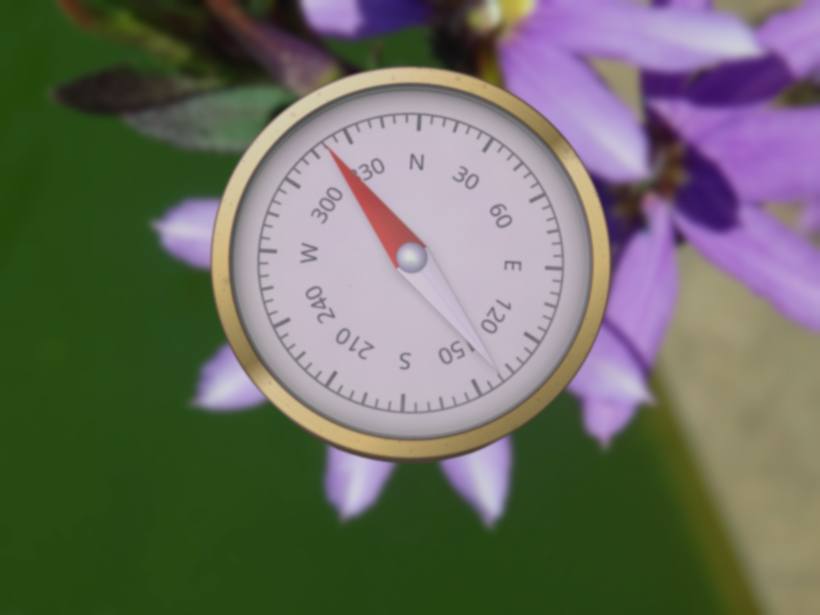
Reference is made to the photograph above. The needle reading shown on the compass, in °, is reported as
320 °
